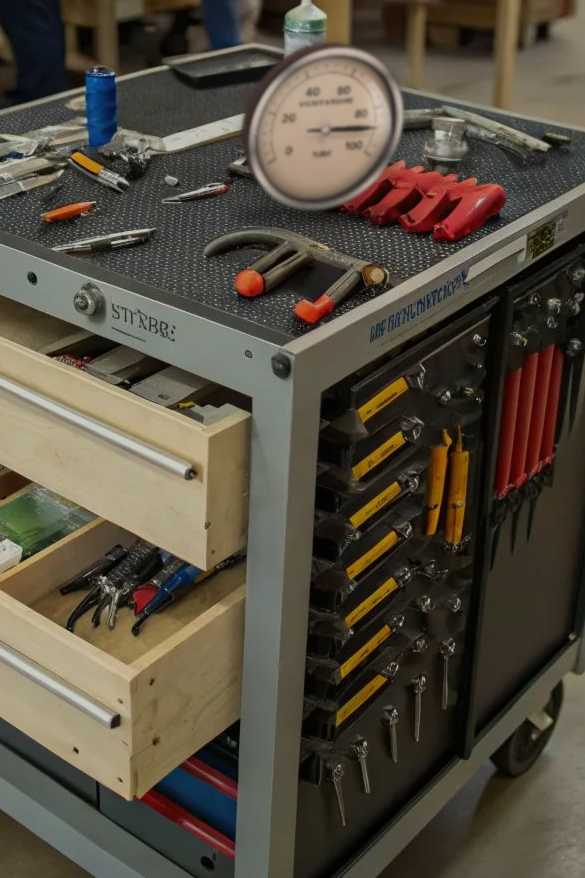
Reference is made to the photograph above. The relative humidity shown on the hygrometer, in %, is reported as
88 %
